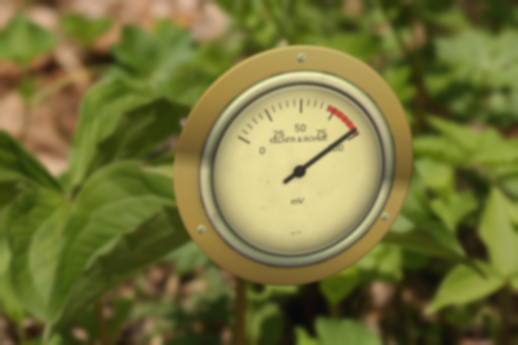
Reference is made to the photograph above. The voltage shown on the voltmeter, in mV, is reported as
95 mV
